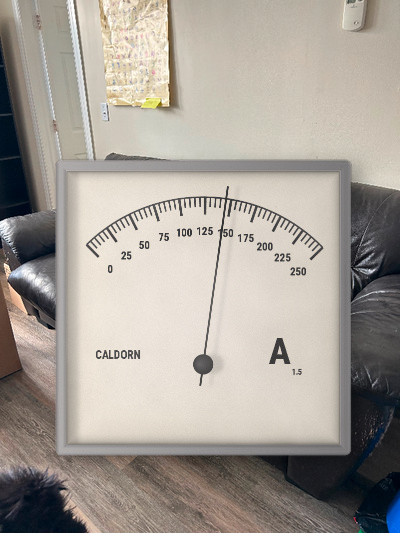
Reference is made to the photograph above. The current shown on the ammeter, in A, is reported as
145 A
